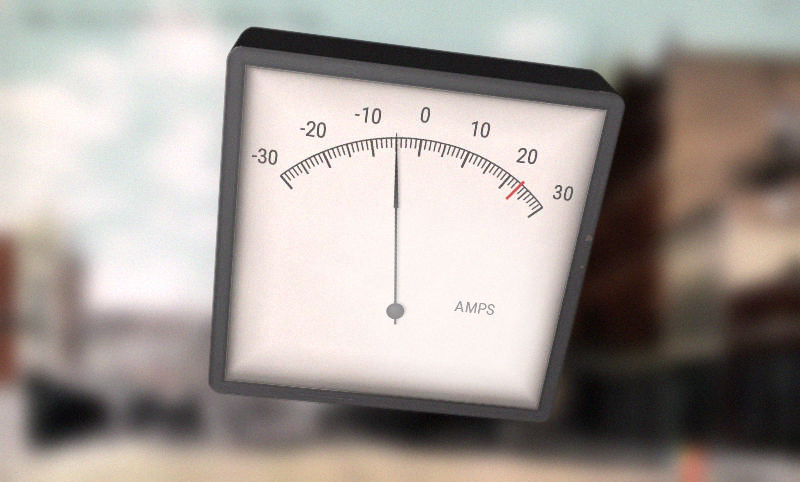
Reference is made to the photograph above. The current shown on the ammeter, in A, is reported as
-5 A
